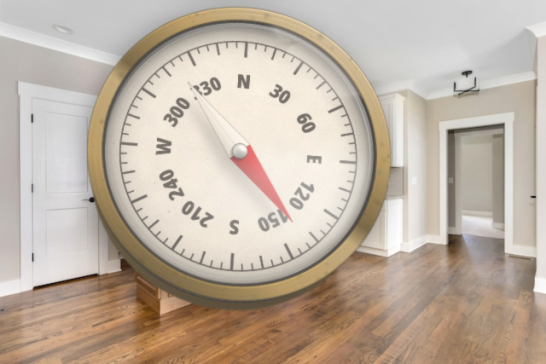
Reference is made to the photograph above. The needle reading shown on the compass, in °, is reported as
140 °
